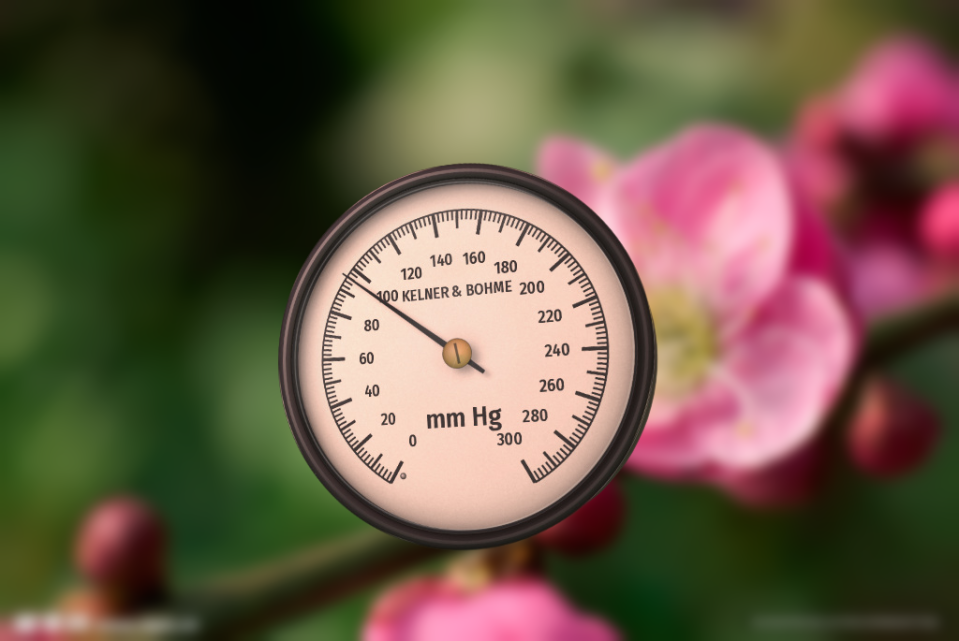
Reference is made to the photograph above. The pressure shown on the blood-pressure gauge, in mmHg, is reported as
96 mmHg
